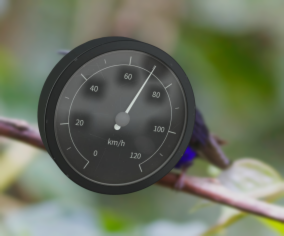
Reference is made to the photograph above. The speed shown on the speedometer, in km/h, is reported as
70 km/h
